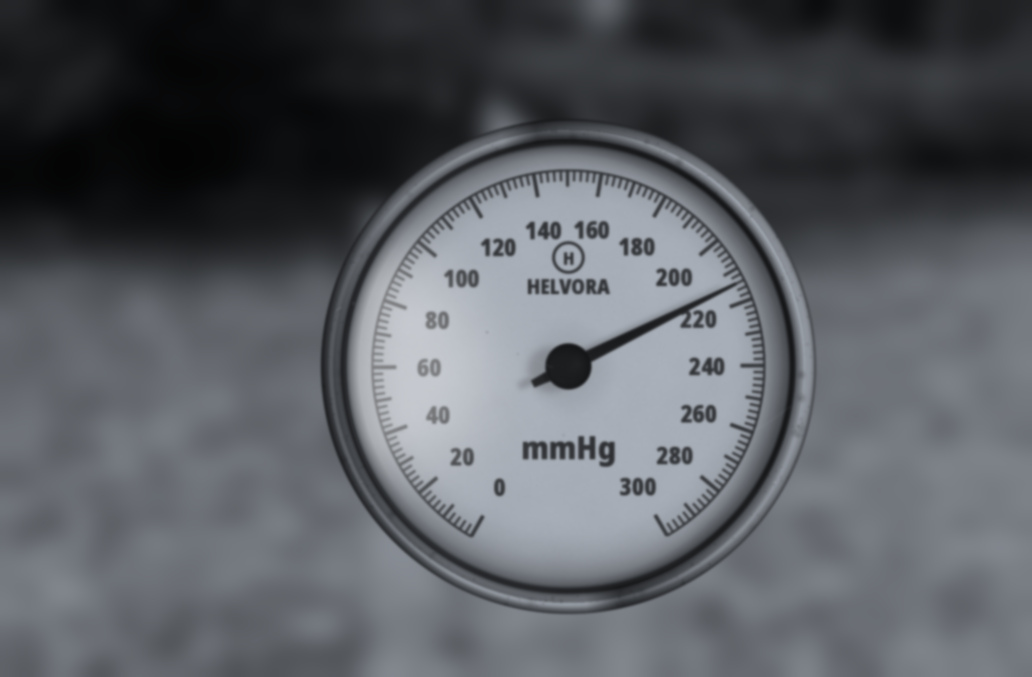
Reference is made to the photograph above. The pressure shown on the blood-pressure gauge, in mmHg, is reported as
214 mmHg
